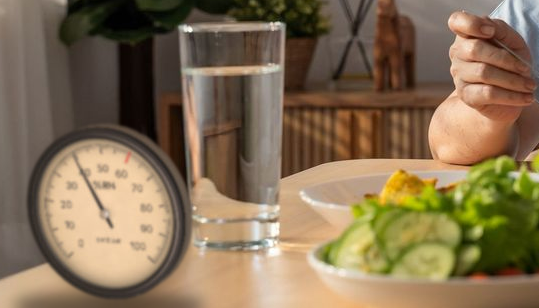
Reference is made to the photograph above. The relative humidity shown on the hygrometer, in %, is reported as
40 %
